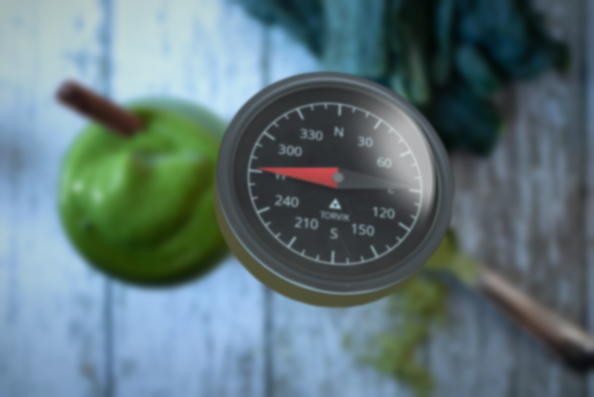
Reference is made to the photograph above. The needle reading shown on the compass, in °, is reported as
270 °
